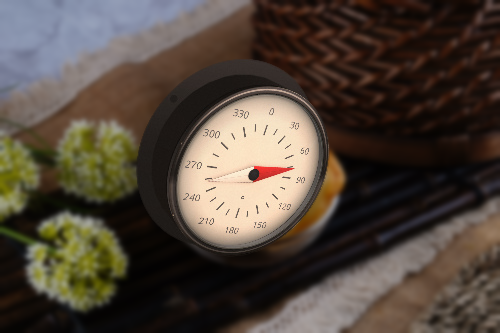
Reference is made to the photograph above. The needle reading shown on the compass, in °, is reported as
75 °
